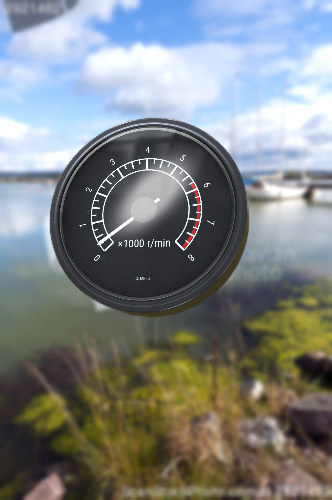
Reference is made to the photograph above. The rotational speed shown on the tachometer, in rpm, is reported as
250 rpm
